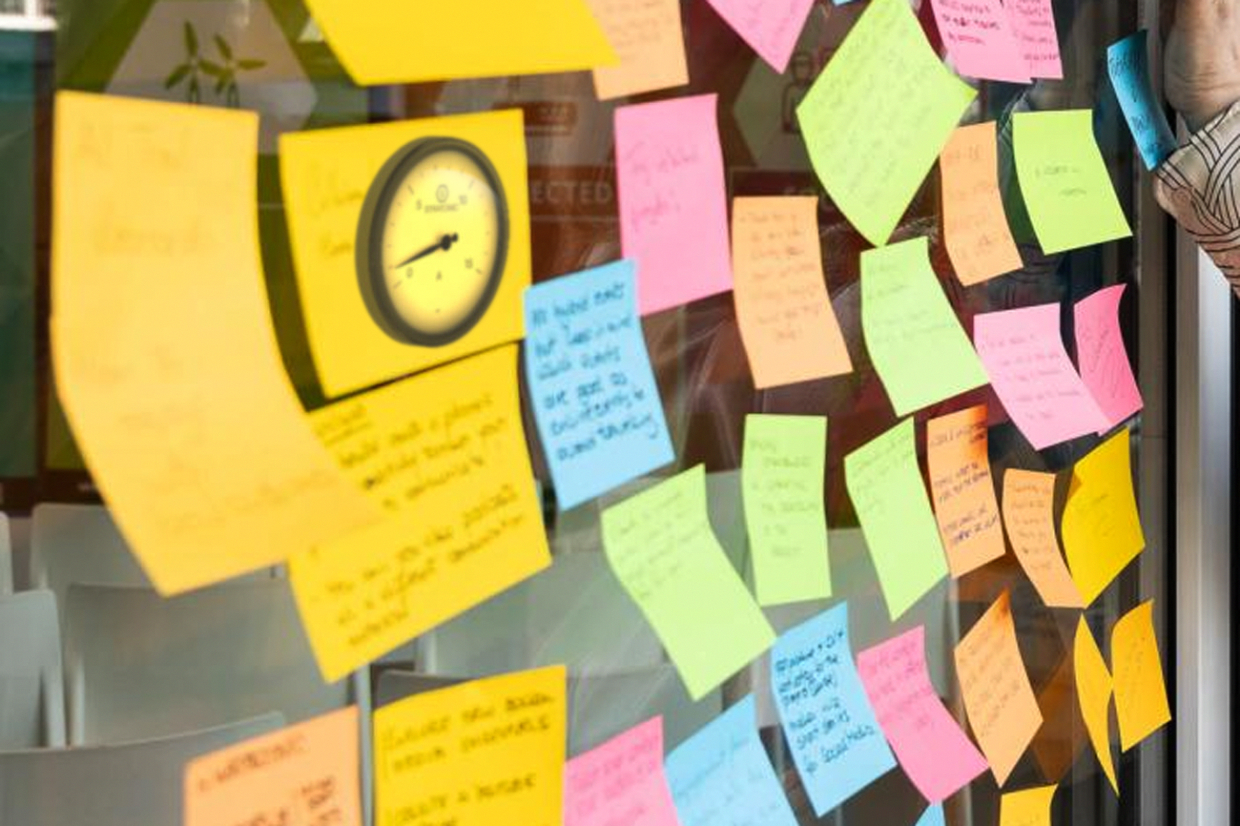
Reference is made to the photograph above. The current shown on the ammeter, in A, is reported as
1 A
